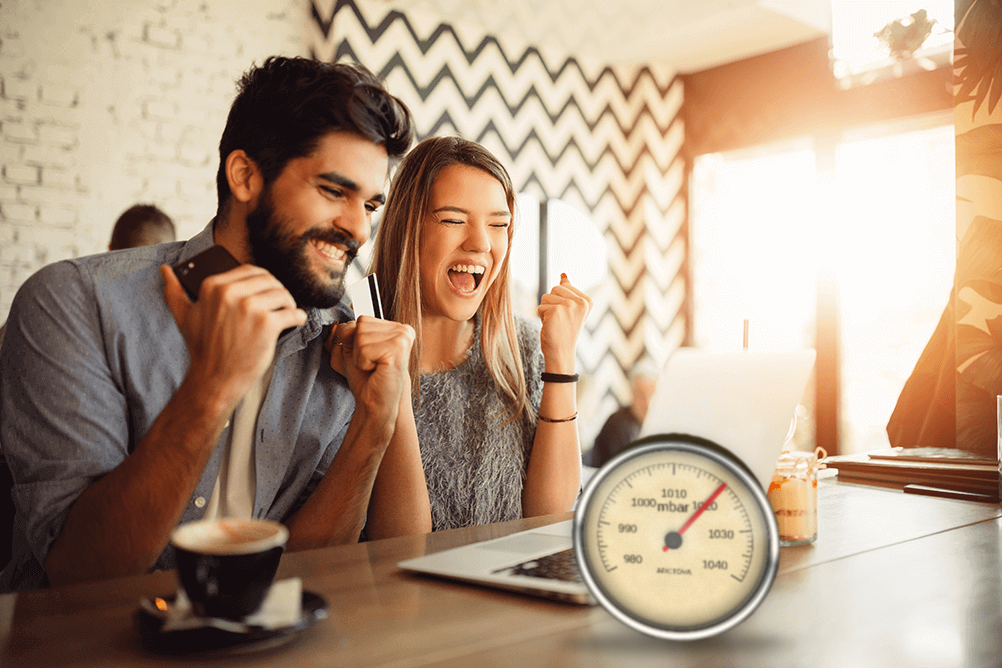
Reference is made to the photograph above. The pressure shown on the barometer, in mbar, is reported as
1020 mbar
